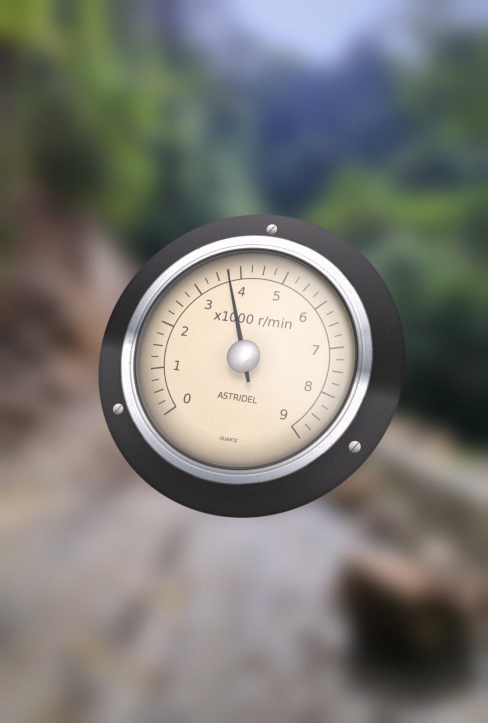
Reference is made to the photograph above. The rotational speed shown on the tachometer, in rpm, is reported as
3750 rpm
